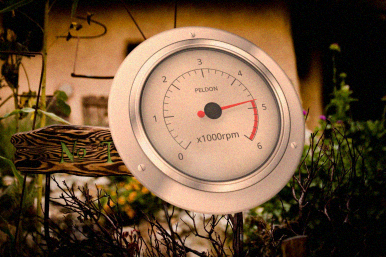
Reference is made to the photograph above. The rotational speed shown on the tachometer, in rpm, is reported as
4800 rpm
